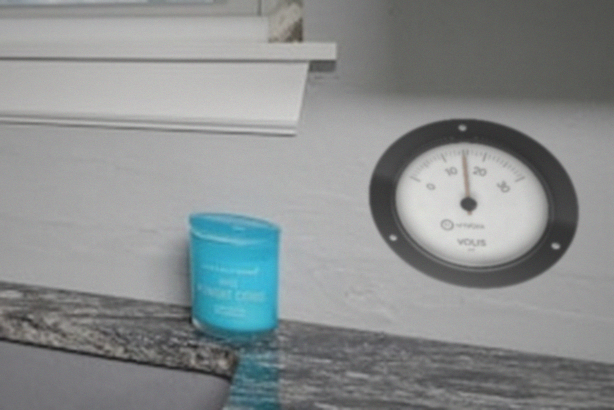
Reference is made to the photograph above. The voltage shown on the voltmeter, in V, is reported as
15 V
